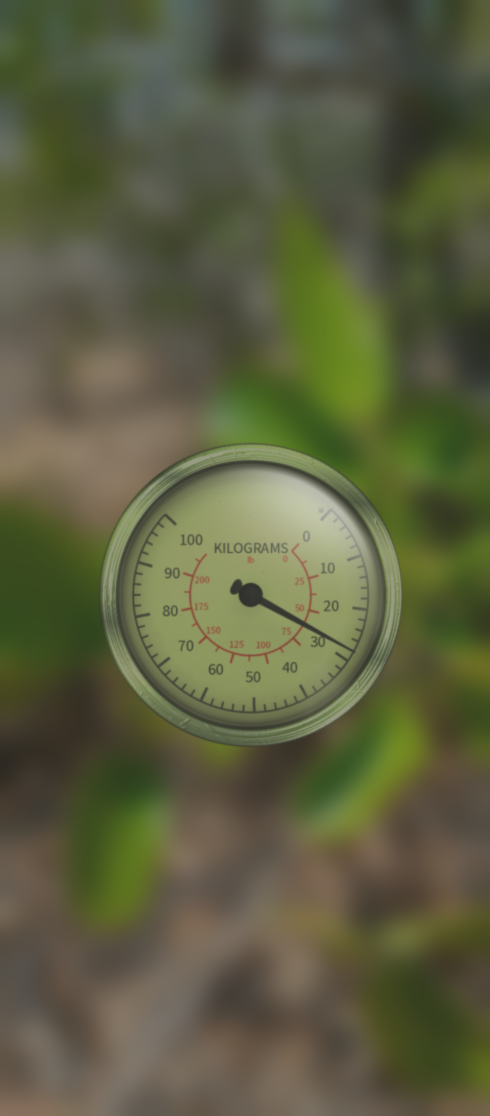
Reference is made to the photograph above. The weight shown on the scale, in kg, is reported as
28 kg
